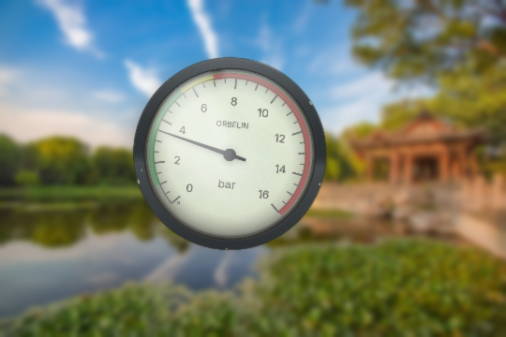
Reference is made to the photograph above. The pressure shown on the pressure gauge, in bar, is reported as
3.5 bar
